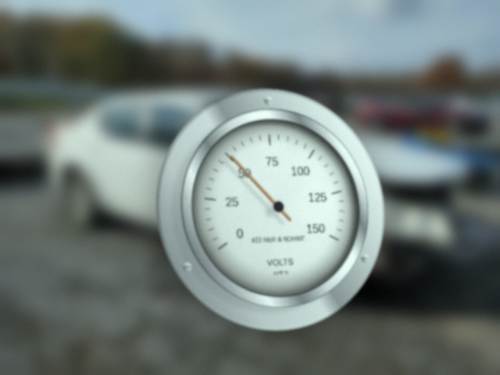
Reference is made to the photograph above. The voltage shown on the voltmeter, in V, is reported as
50 V
